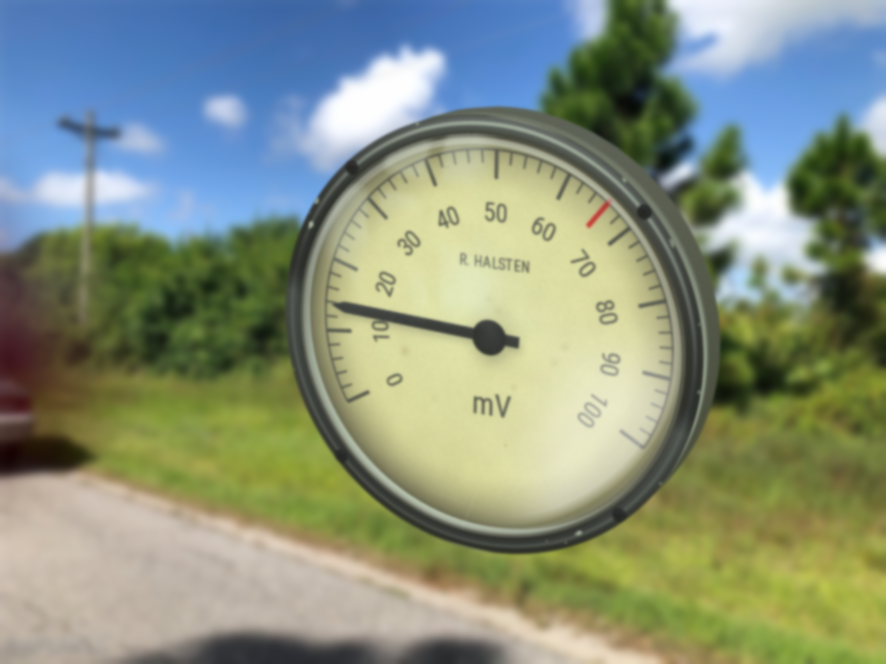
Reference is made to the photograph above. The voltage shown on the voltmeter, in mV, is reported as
14 mV
